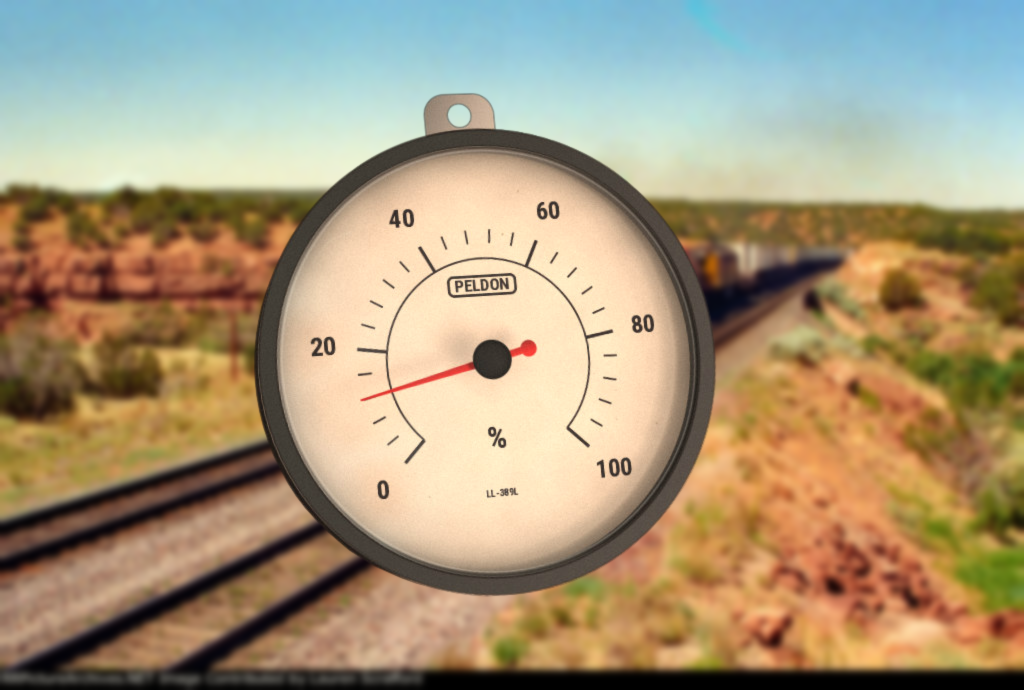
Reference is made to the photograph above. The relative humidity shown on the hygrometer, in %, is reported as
12 %
